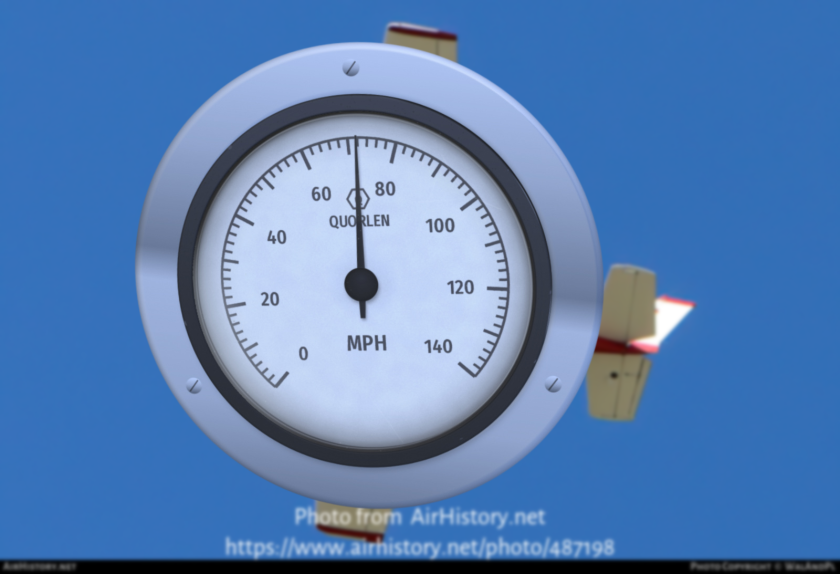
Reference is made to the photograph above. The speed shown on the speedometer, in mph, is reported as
72 mph
